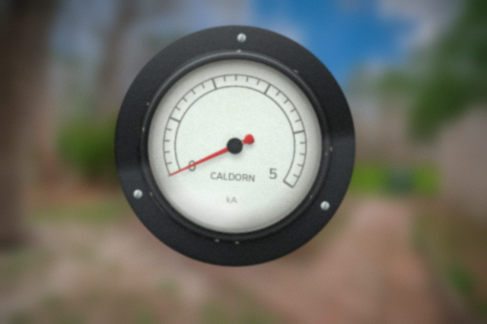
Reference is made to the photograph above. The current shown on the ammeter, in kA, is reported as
0 kA
